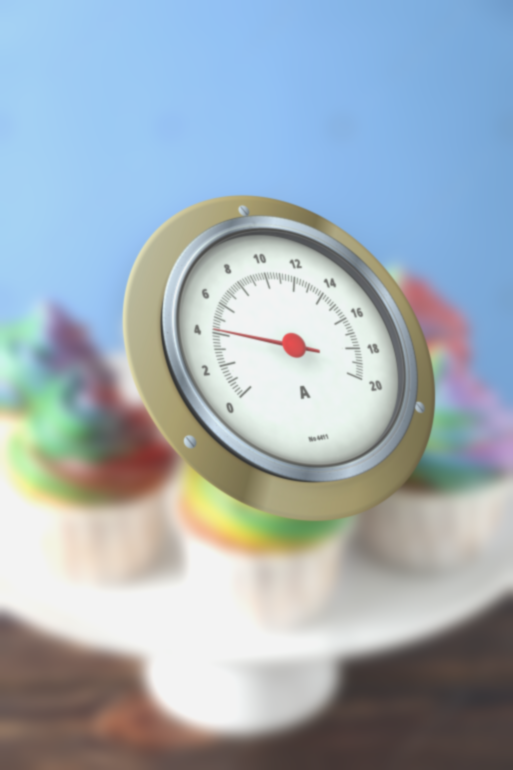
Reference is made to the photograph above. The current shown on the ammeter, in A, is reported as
4 A
